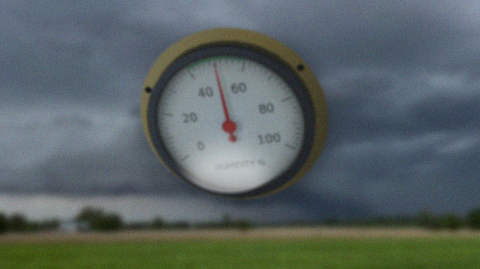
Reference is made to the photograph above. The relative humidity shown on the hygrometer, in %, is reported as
50 %
